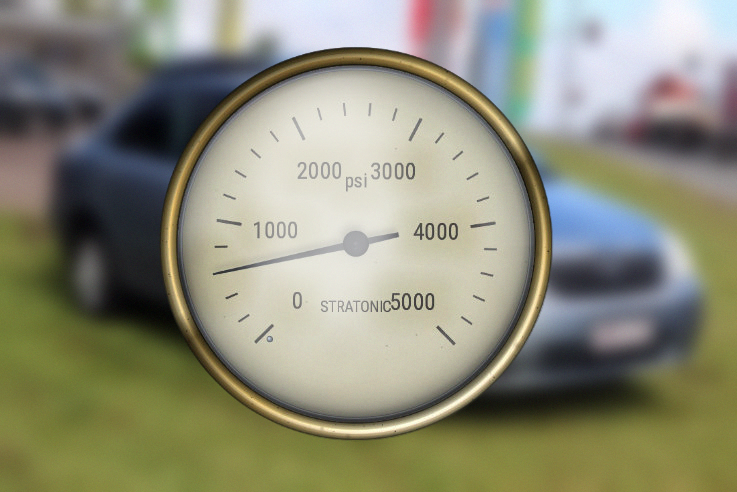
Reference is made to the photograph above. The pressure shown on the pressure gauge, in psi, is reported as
600 psi
